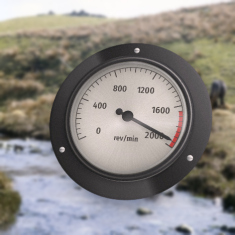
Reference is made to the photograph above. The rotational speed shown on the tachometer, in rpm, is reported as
1950 rpm
